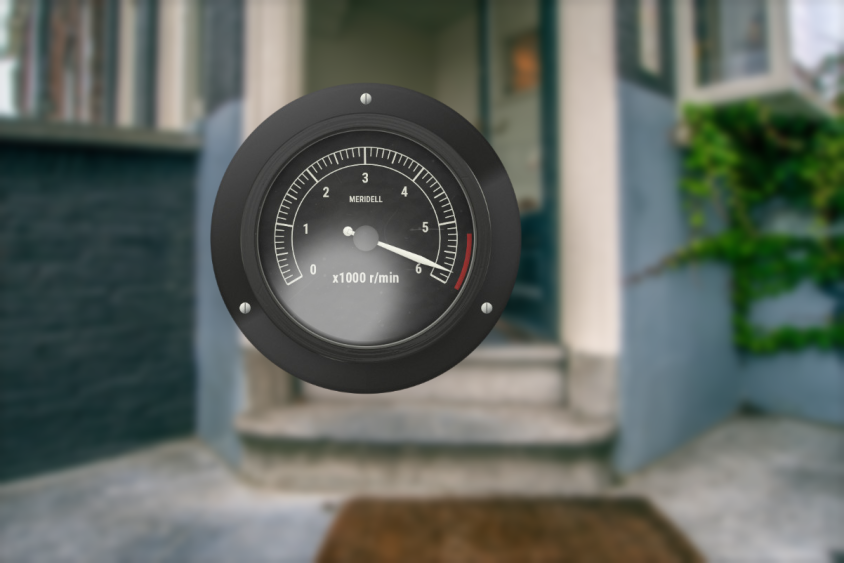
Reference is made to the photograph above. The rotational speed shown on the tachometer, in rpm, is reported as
5800 rpm
